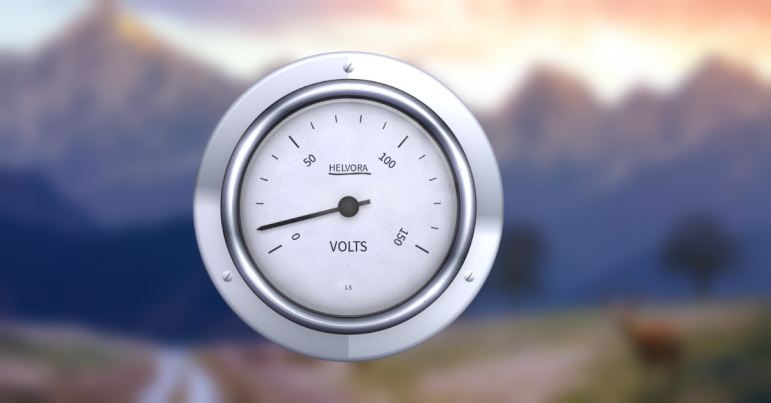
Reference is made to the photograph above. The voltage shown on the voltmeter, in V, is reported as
10 V
